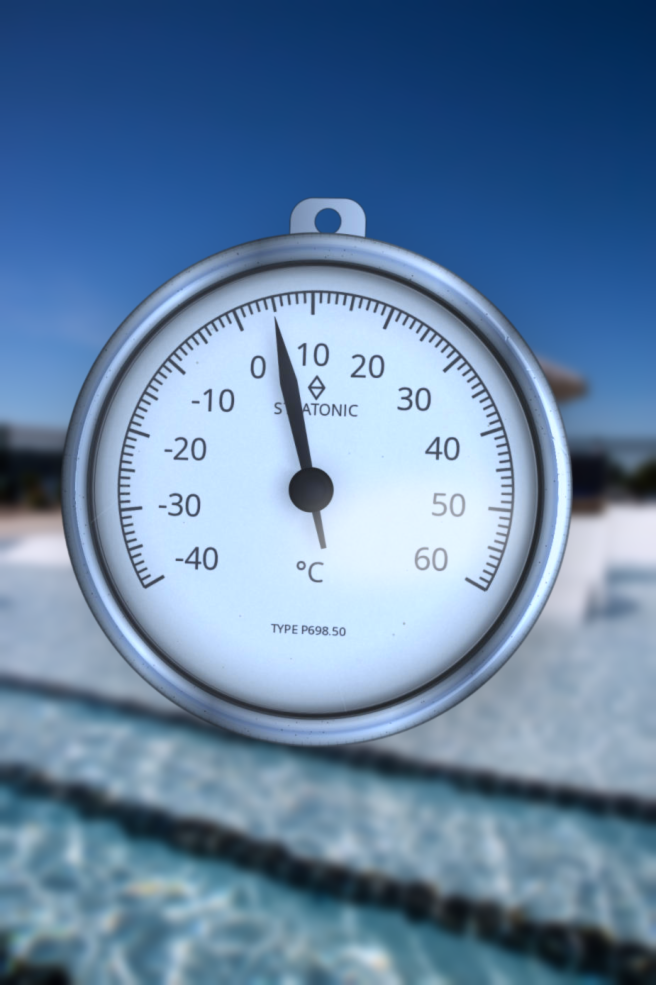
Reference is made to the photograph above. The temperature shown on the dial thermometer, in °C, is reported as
5 °C
